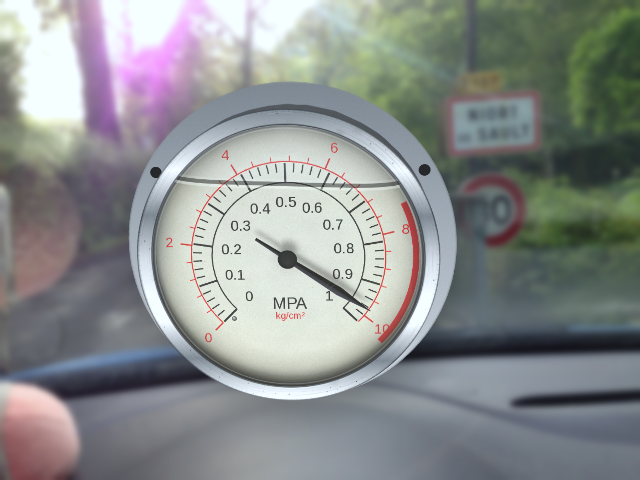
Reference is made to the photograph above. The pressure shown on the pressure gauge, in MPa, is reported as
0.96 MPa
